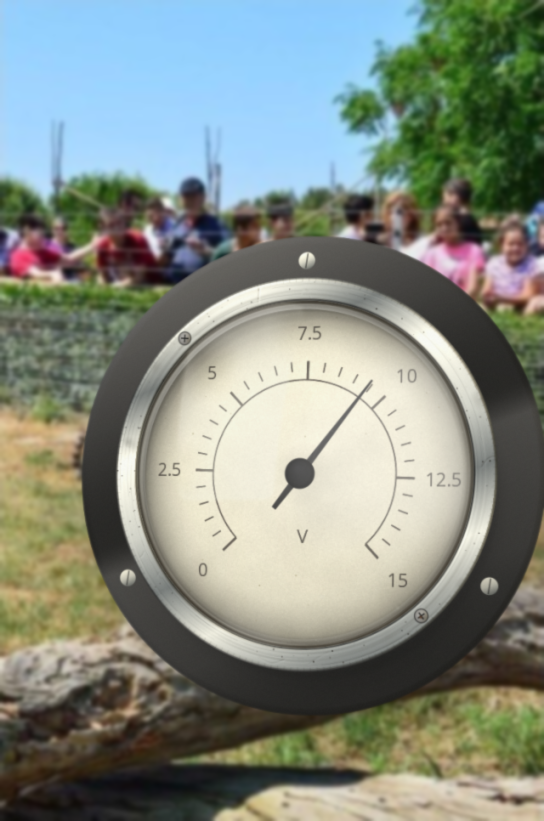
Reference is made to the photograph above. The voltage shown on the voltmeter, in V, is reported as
9.5 V
